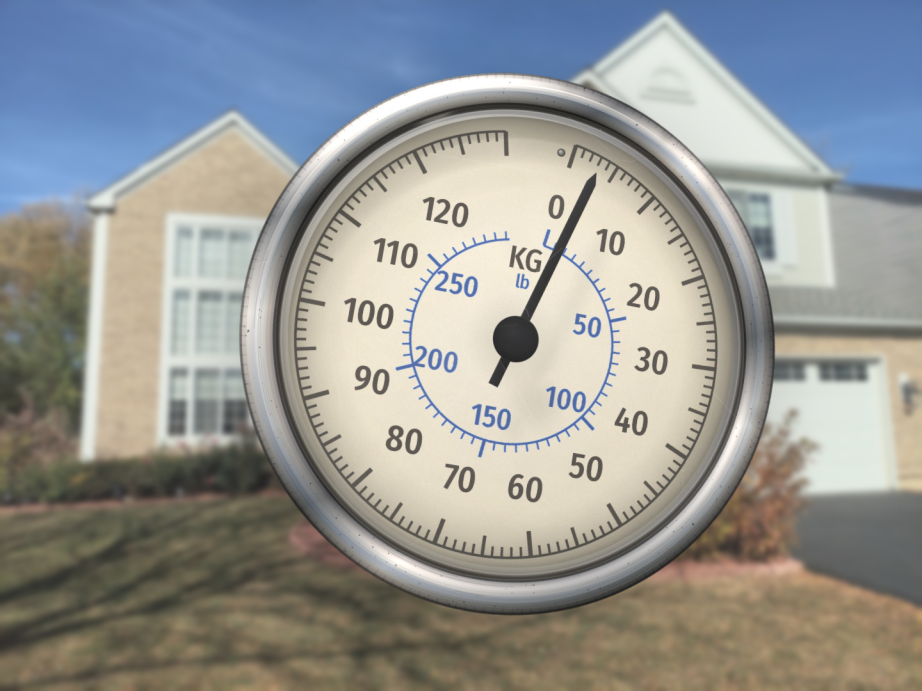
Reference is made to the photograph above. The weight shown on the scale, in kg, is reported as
3 kg
